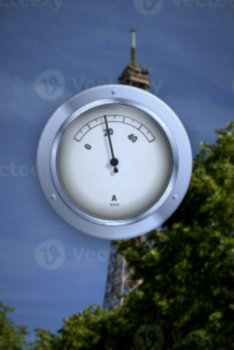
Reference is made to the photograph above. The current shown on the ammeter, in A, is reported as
20 A
